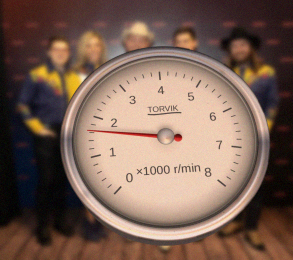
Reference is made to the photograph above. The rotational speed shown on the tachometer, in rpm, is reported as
1600 rpm
